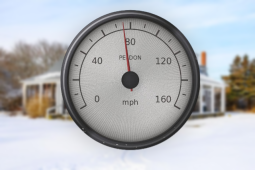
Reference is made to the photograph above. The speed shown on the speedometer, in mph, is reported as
75 mph
